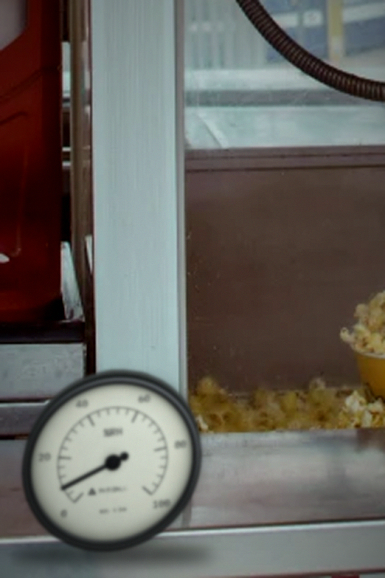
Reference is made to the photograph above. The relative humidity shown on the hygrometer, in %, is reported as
8 %
